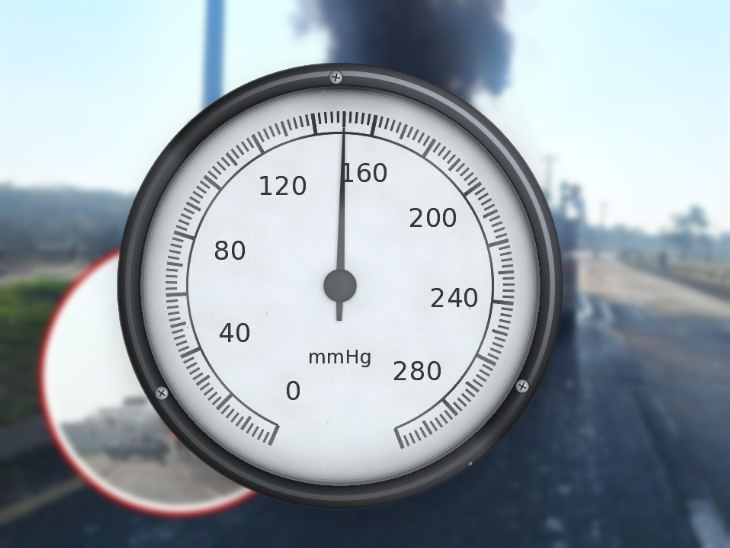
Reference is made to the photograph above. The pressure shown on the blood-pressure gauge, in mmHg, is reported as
150 mmHg
